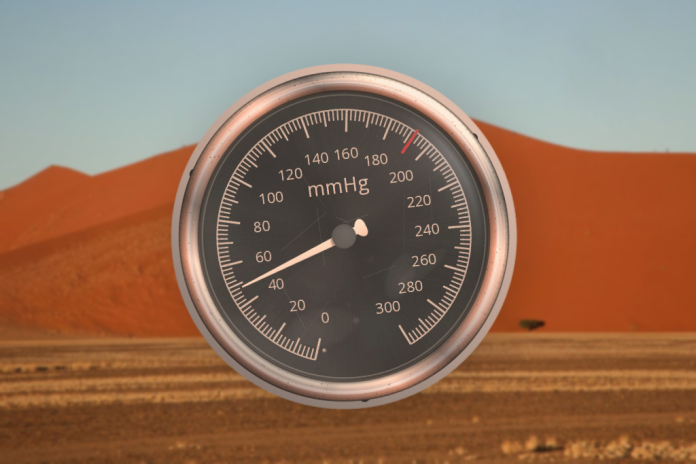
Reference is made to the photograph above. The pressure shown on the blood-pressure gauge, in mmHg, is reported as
48 mmHg
